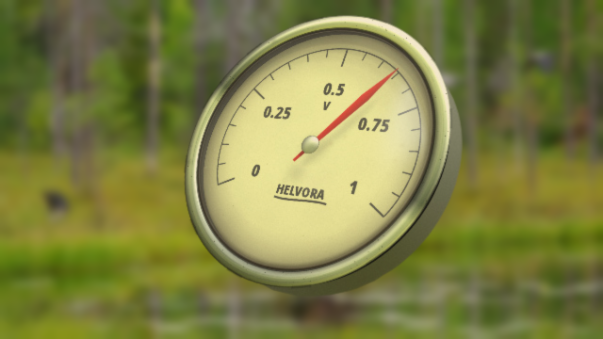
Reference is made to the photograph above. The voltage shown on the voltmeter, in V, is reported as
0.65 V
